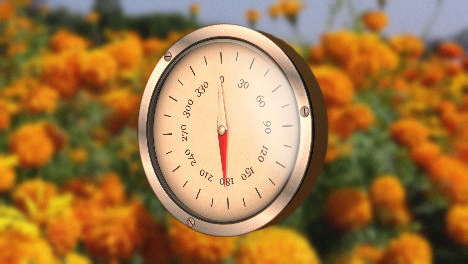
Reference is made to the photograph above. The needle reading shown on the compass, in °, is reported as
180 °
